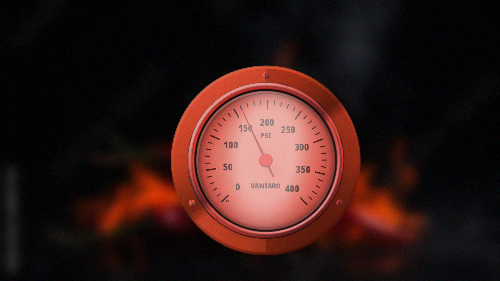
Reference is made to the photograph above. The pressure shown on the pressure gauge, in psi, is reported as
160 psi
